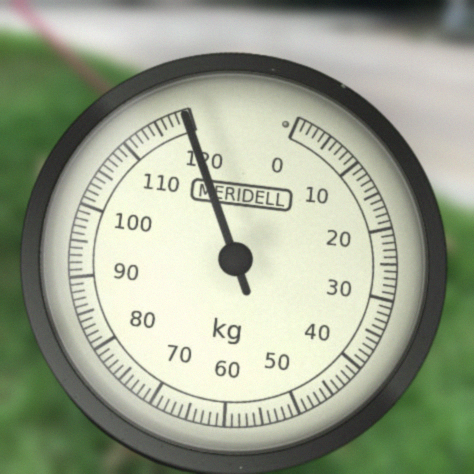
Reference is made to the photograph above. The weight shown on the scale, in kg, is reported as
119 kg
